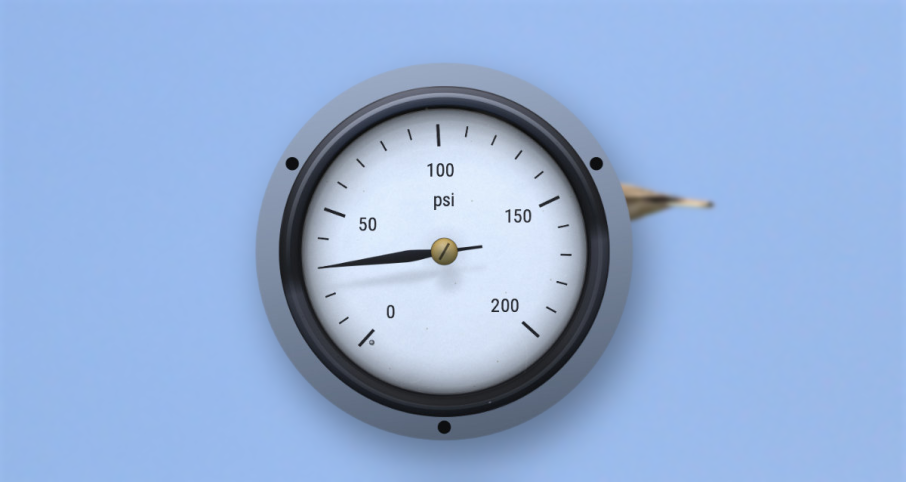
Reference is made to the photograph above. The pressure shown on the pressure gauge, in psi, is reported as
30 psi
